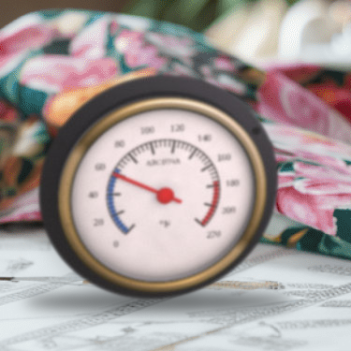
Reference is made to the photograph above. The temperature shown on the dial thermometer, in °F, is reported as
60 °F
